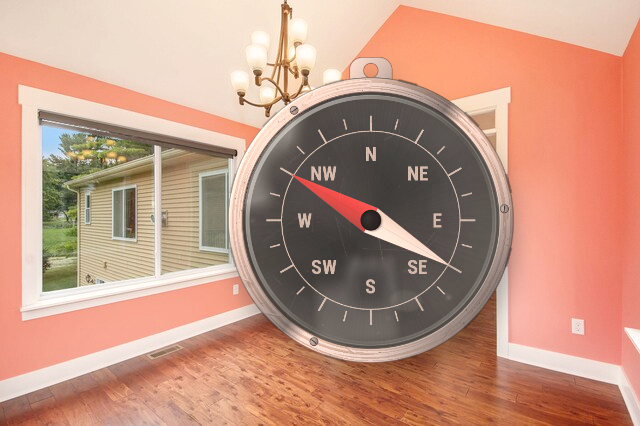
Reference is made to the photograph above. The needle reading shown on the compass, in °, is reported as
300 °
